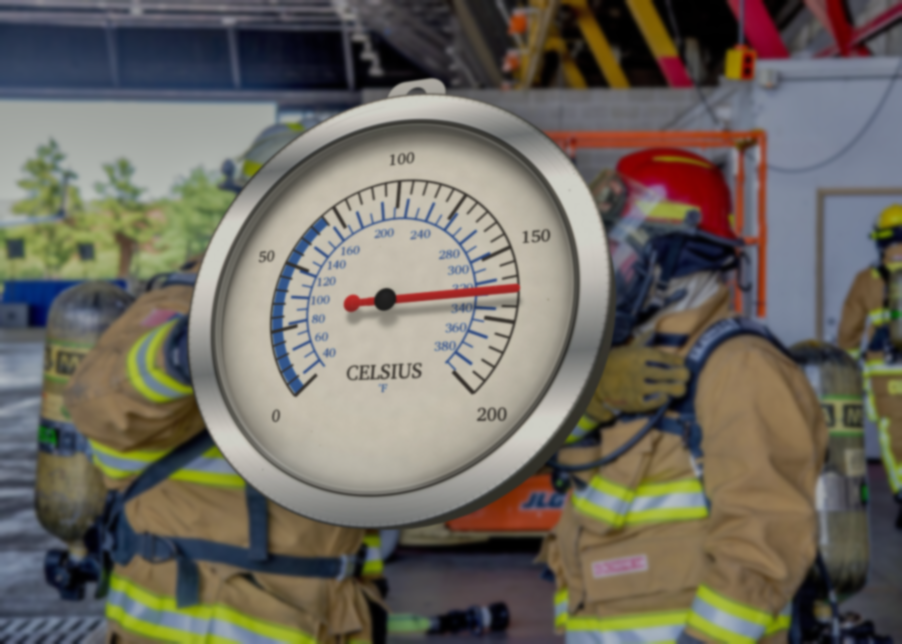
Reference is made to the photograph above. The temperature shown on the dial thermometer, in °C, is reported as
165 °C
